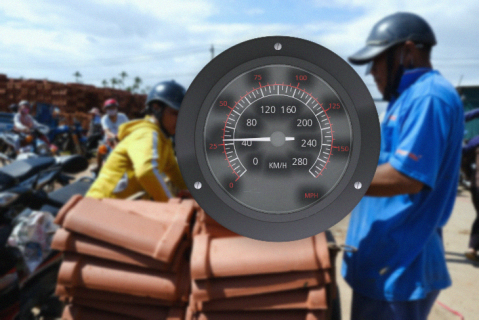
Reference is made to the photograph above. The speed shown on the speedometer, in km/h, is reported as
45 km/h
